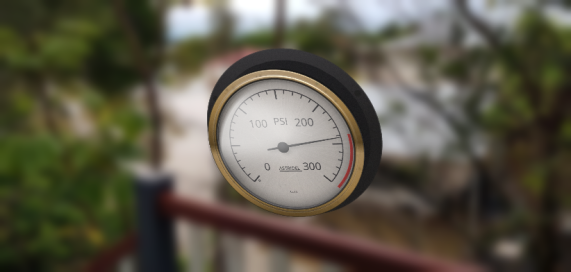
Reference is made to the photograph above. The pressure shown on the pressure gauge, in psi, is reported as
240 psi
